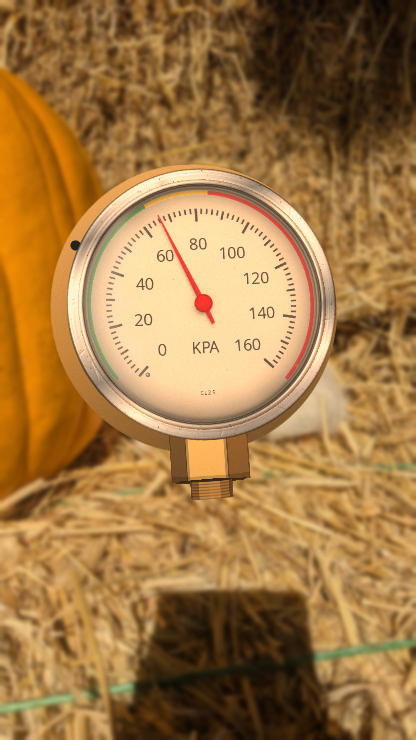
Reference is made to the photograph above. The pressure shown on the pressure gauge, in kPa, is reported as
66 kPa
